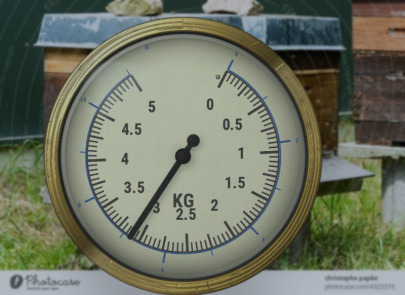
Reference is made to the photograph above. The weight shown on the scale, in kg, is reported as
3.1 kg
